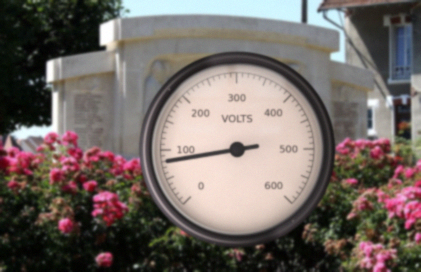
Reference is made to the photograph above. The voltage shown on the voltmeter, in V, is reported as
80 V
